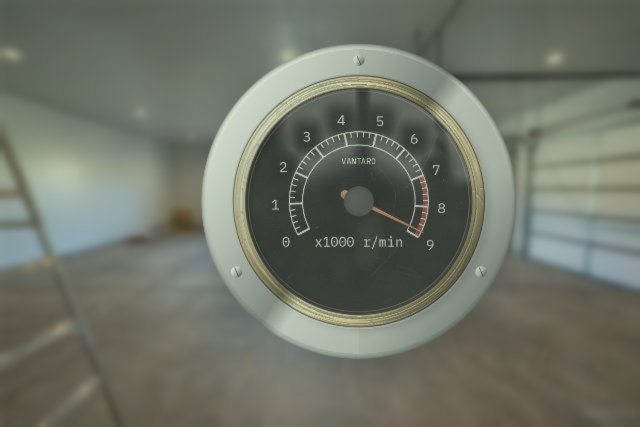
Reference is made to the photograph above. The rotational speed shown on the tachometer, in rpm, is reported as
8800 rpm
